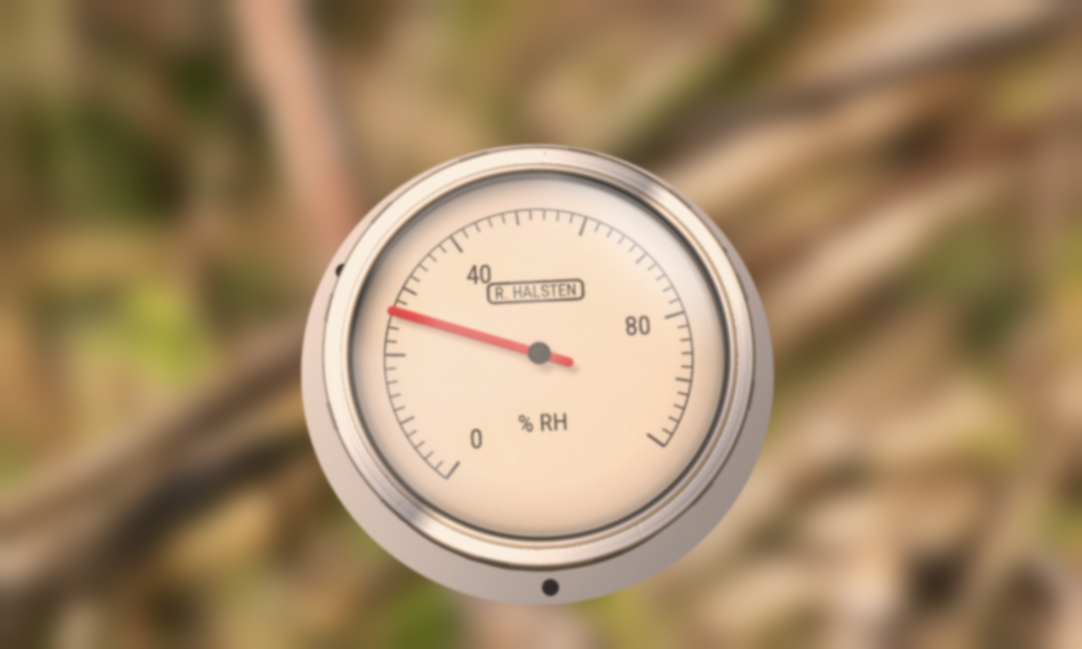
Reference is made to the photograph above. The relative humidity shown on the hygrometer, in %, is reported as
26 %
